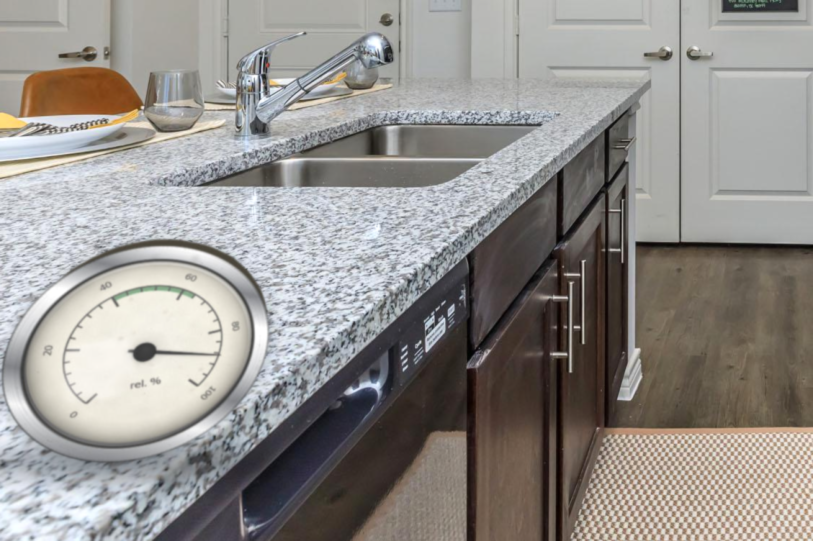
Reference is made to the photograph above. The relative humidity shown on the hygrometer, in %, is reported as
88 %
